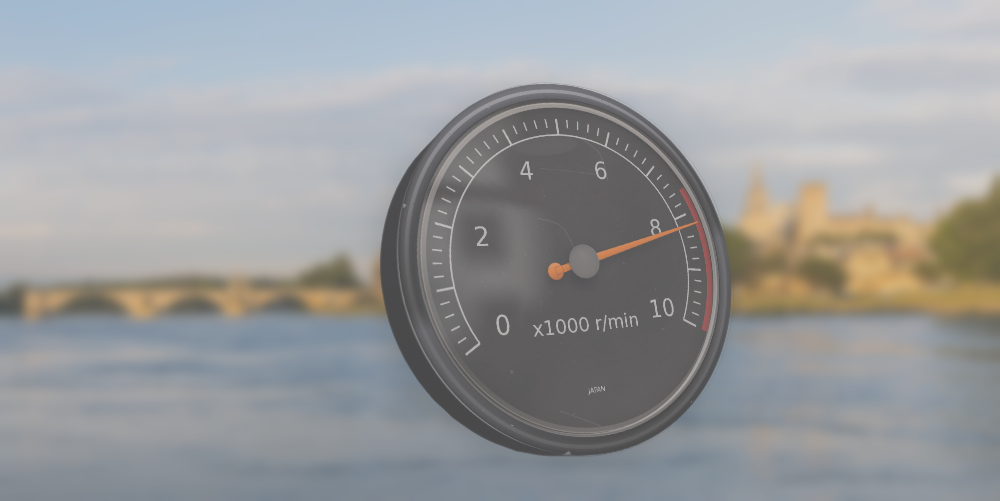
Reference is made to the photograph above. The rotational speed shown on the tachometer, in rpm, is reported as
8200 rpm
